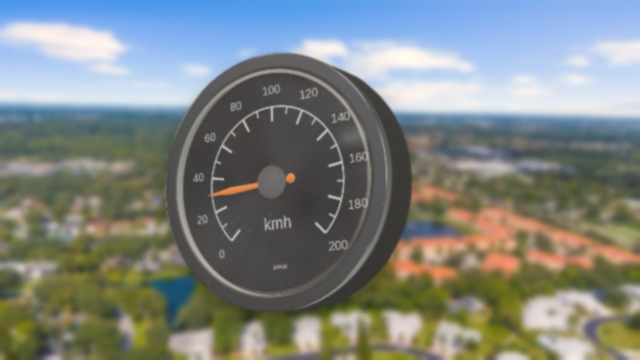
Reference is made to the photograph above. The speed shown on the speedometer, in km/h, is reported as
30 km/h
